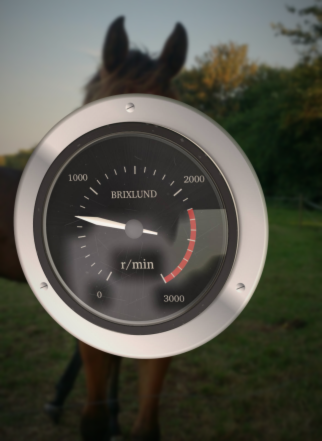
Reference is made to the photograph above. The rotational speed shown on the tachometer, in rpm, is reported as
700 rpm
